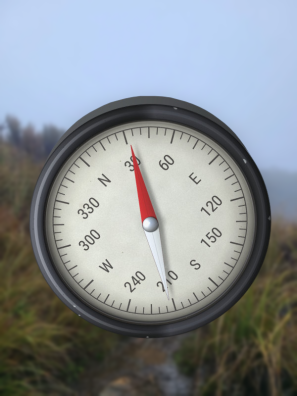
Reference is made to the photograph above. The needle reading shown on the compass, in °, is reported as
32.5 °
